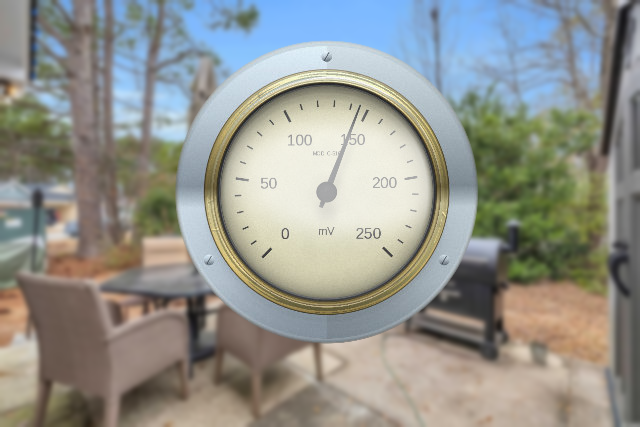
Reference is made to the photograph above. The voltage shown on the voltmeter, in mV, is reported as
145 mV
